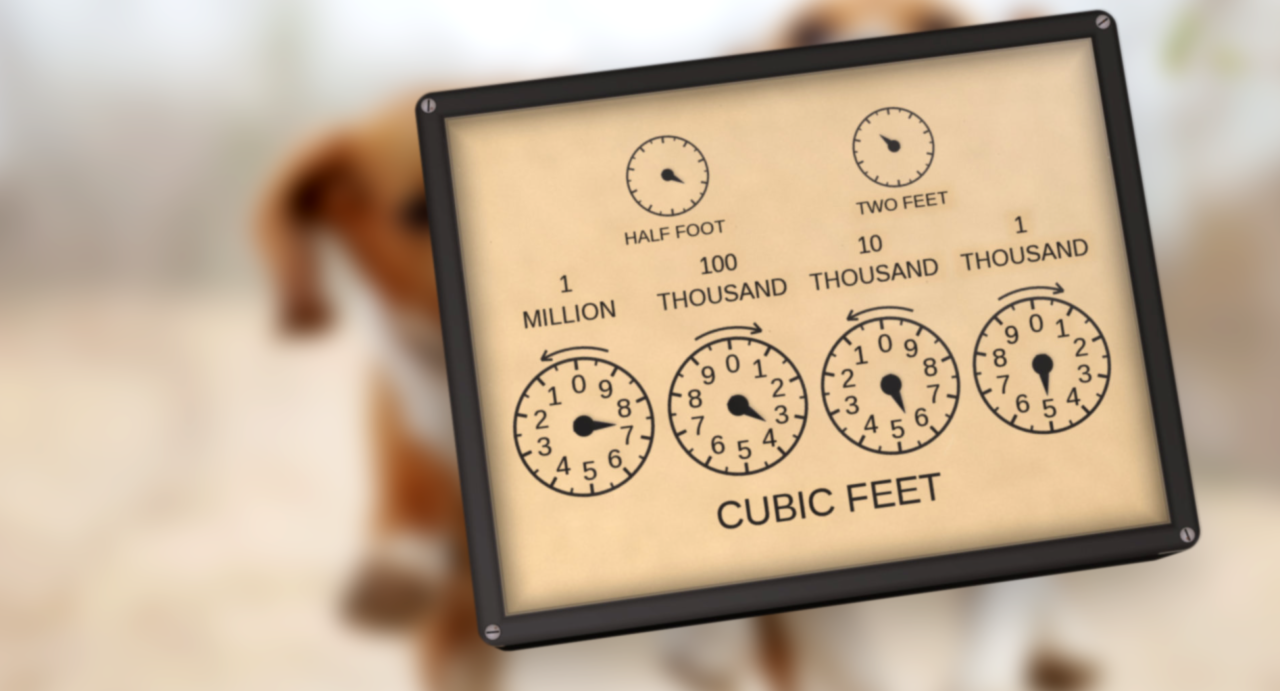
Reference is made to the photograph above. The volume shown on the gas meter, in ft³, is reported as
735500 ft³
